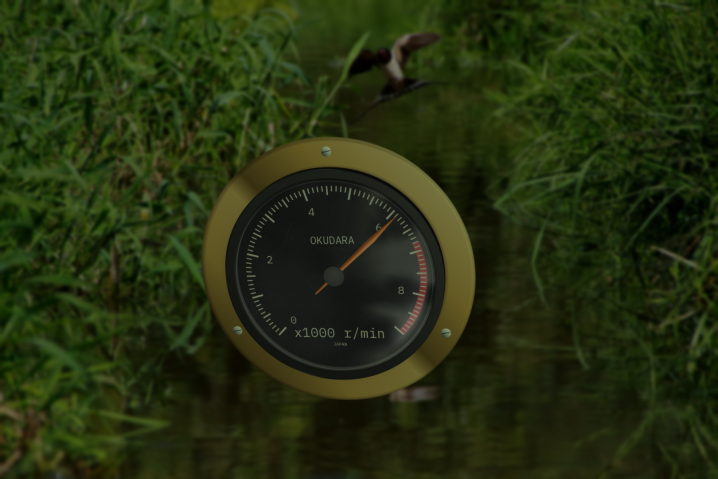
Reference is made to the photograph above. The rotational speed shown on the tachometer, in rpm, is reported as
6100 rpm
